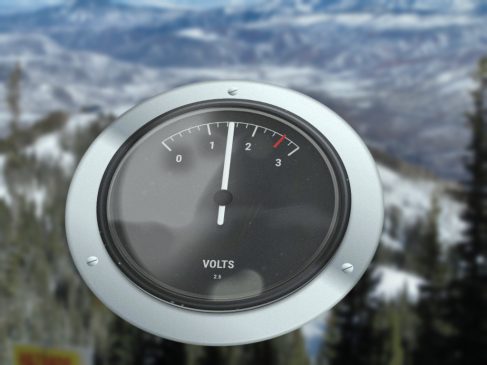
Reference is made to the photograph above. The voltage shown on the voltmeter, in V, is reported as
1.5 V
